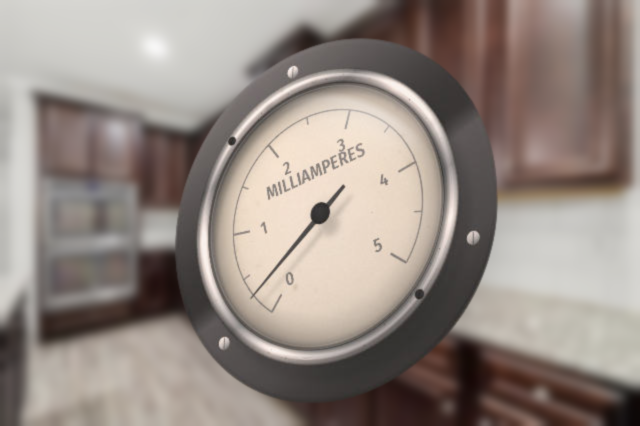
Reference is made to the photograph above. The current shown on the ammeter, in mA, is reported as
0.25 mA
